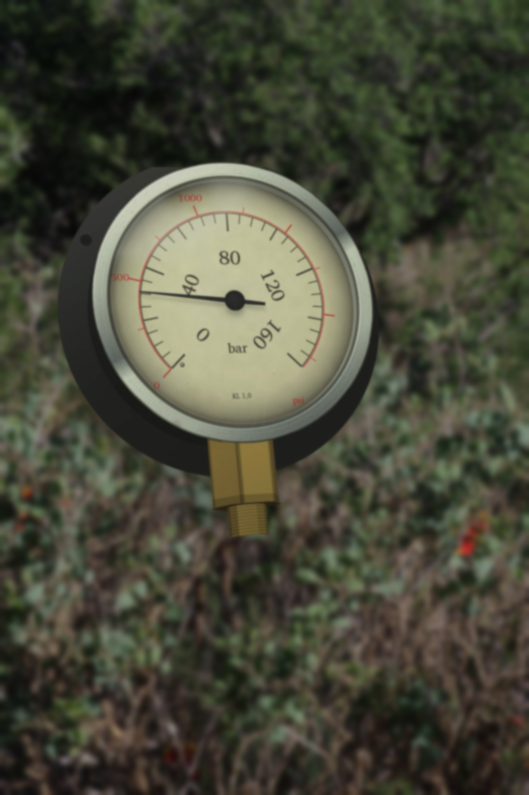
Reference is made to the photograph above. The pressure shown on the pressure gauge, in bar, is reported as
30 bar
